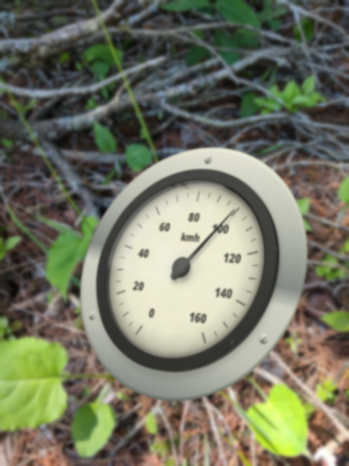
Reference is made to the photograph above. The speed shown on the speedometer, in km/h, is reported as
100 km/h
